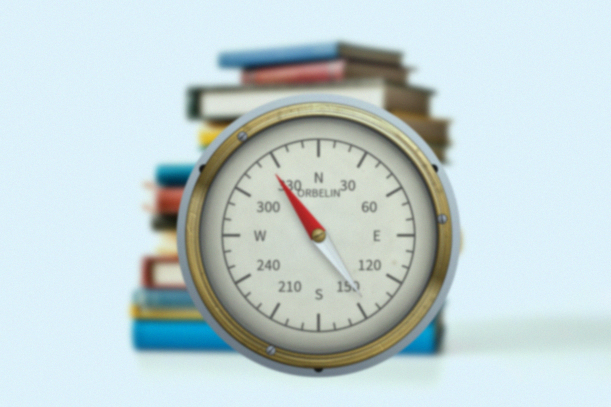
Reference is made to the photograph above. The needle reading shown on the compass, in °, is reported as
325 °
